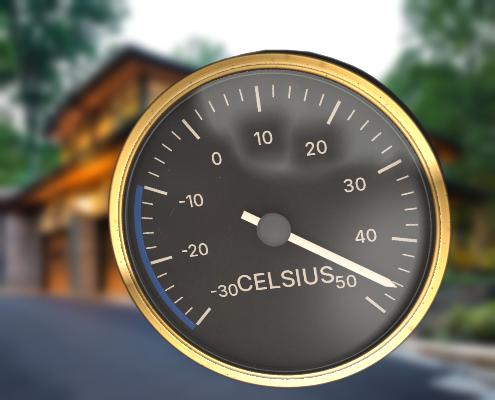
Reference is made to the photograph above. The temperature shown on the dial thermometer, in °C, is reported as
46 °C
